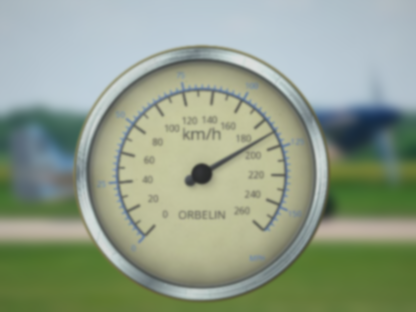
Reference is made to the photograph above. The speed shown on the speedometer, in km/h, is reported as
190 km/h
